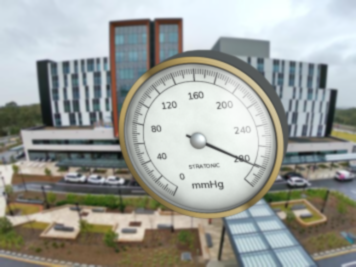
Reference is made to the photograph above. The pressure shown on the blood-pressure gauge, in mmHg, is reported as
280 mmHg
